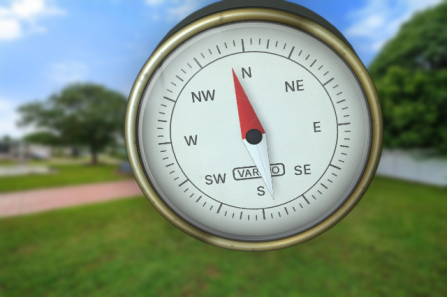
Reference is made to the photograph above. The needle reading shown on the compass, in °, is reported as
350 °
